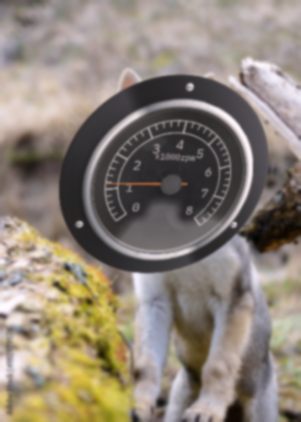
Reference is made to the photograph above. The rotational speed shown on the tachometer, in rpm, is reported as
1200 rpm
